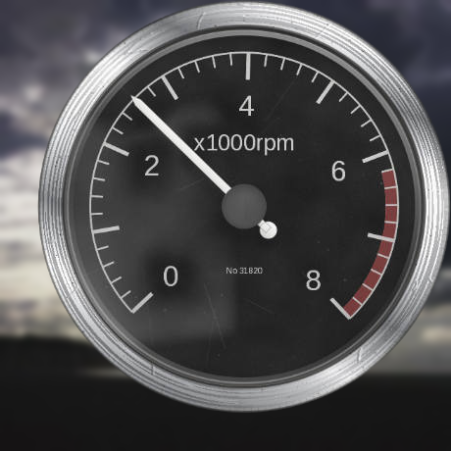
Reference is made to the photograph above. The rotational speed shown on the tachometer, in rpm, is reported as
2600 rpm
